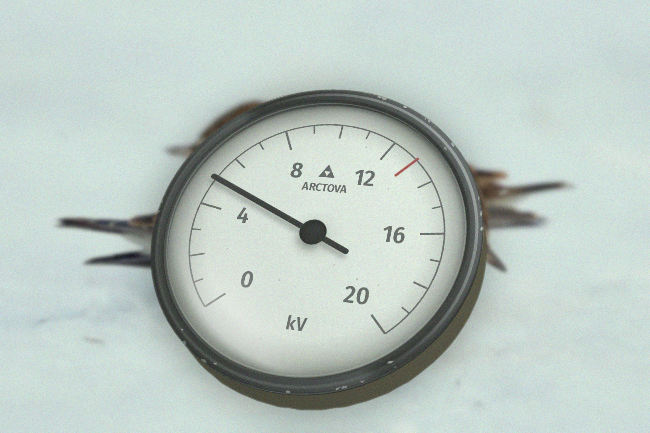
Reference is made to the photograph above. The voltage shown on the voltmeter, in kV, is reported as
5 kV
